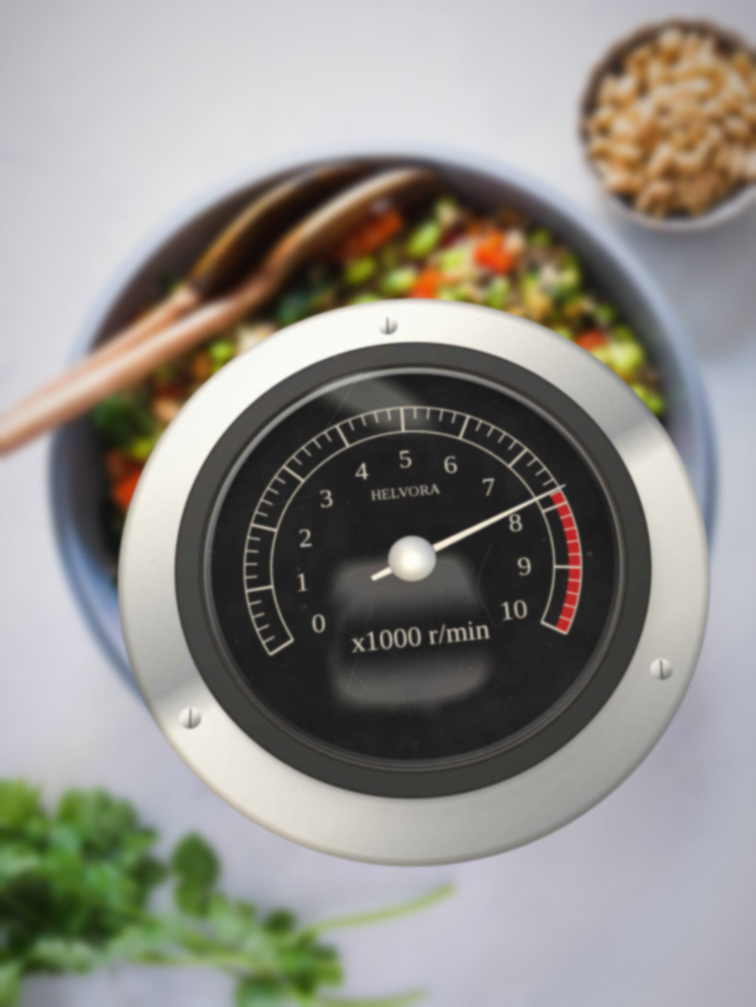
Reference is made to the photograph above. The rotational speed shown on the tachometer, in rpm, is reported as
7800 rpm
